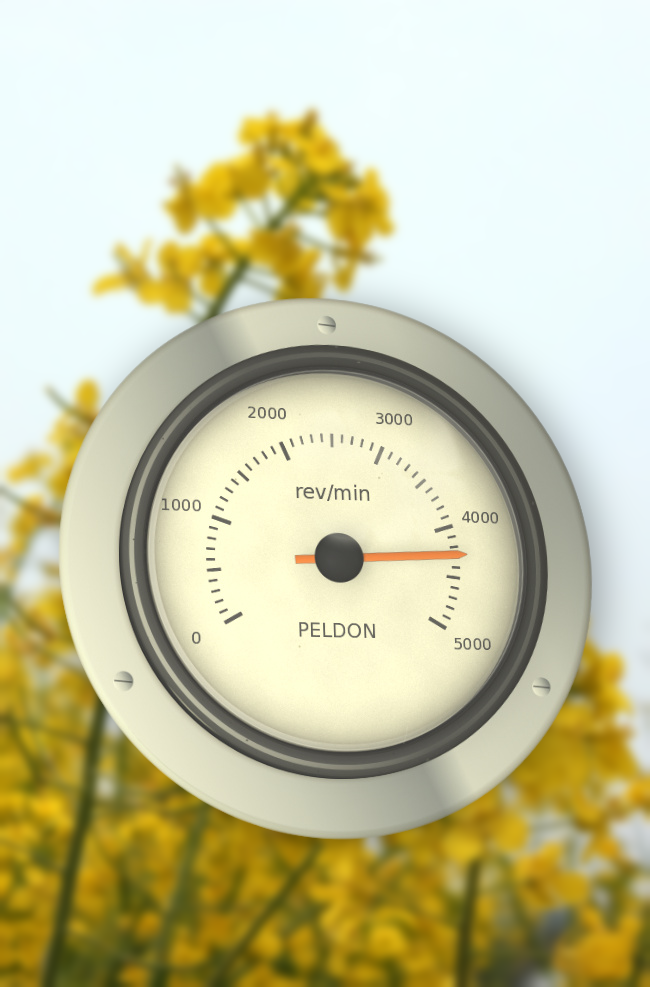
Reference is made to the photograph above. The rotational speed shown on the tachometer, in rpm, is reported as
4300 rpm
